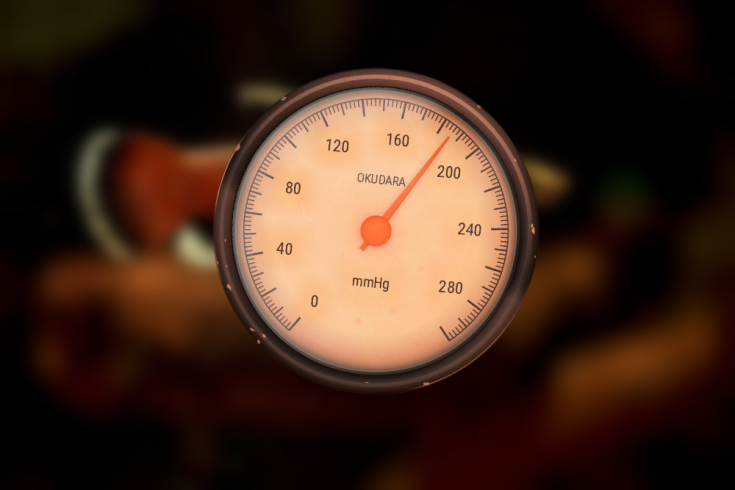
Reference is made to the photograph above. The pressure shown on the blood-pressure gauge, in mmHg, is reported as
186 mmHg
